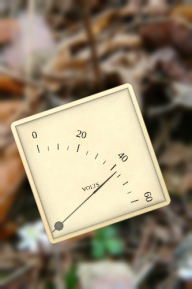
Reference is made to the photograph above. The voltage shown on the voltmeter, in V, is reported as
42.5 V
